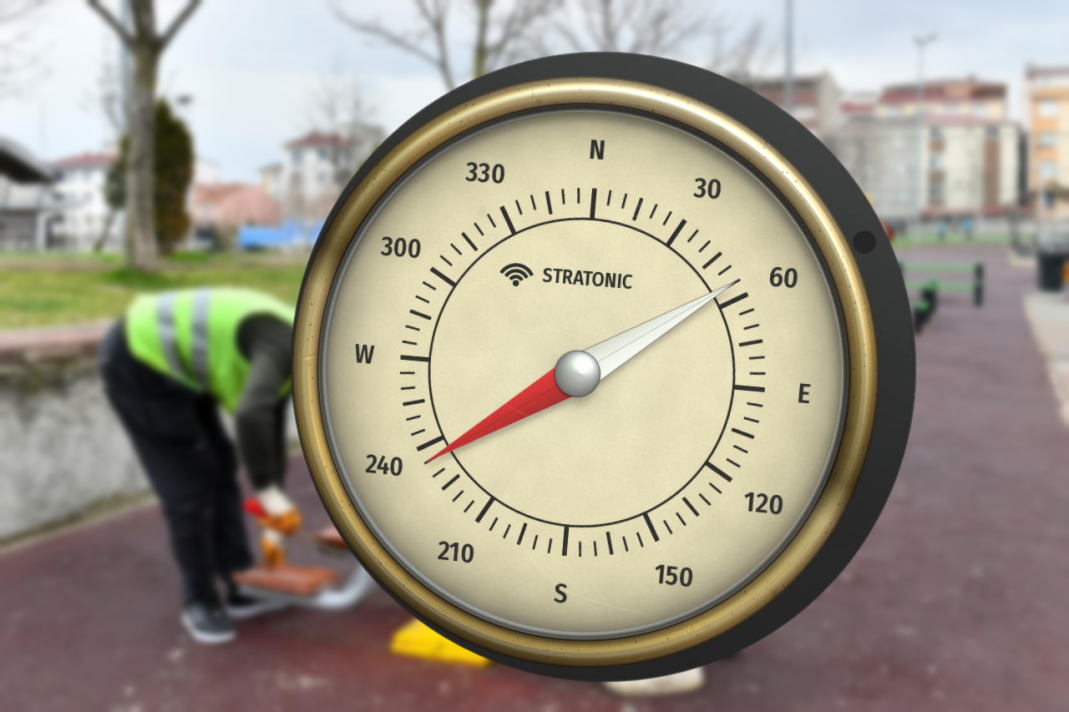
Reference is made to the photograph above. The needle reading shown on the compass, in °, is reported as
235 °
